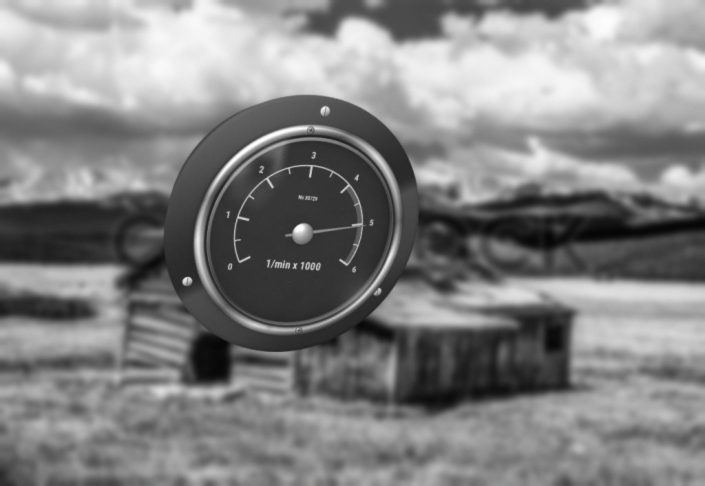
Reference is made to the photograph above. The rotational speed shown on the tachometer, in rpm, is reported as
5000 rpm
